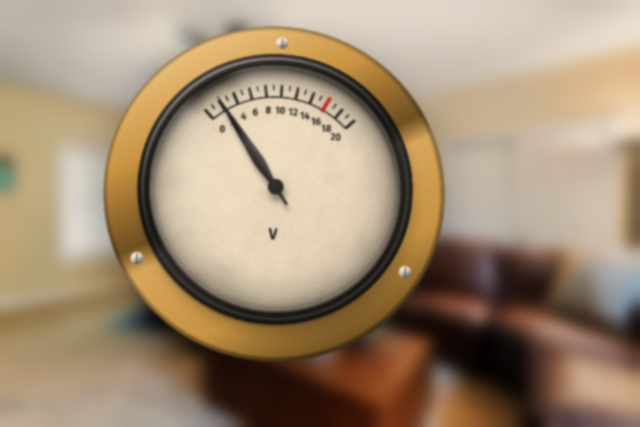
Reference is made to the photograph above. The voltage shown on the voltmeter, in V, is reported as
2 V
